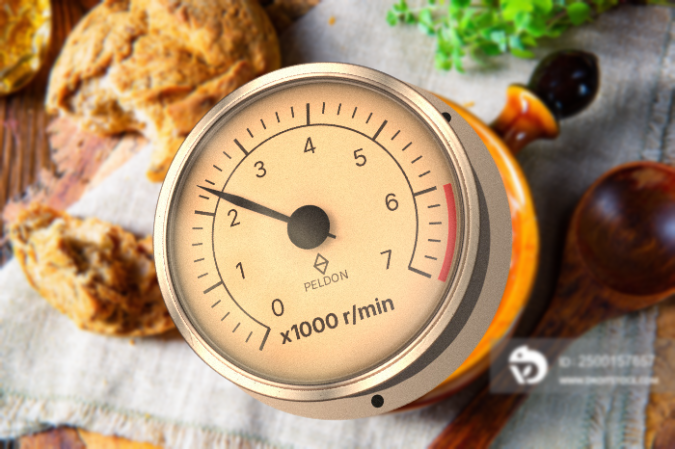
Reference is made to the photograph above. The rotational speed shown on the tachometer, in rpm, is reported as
2300 rpm
